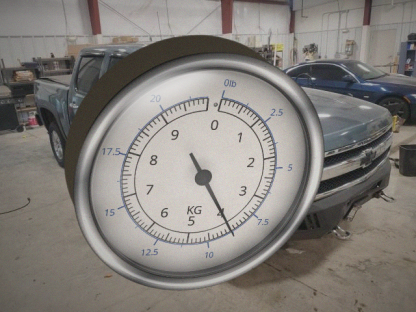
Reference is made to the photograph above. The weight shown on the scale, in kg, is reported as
4 kg
